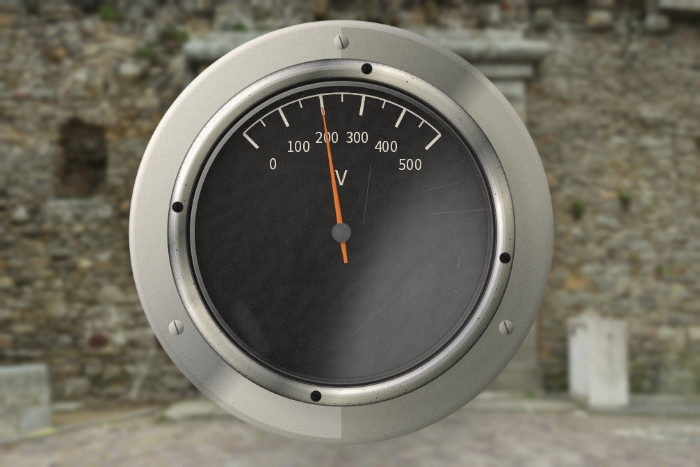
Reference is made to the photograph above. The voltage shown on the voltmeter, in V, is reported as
200 V
